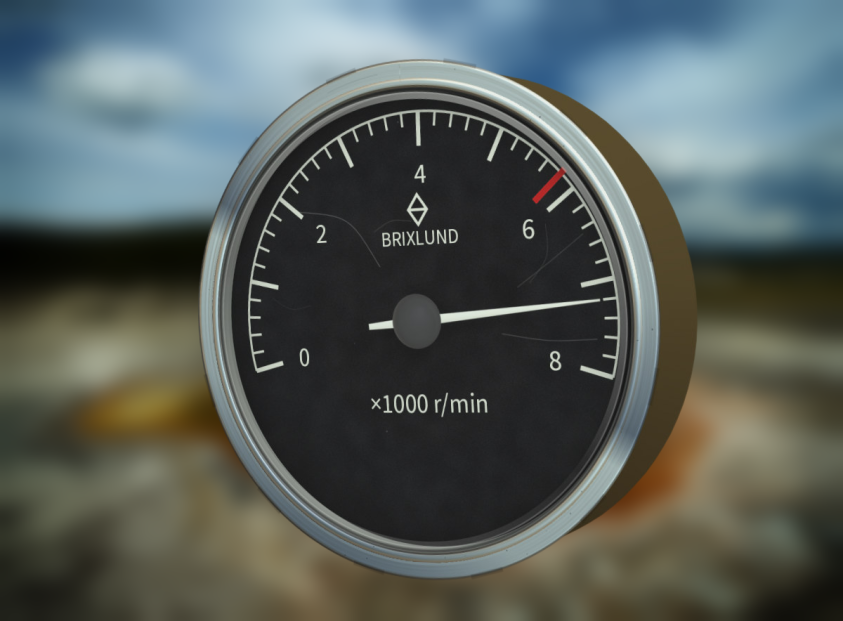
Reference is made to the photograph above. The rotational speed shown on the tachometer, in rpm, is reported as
7200 rpm
